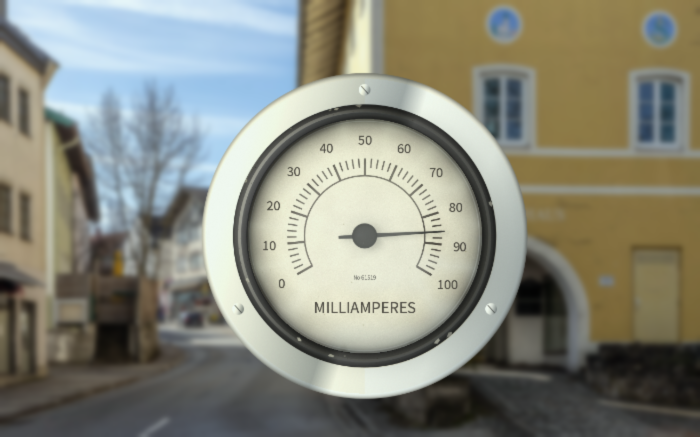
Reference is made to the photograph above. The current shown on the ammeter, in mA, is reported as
86 mA
